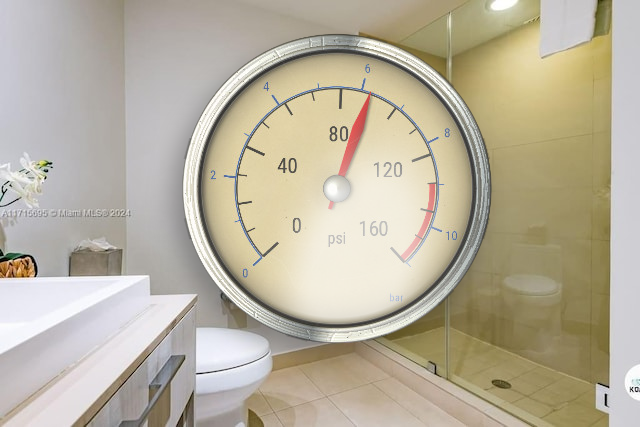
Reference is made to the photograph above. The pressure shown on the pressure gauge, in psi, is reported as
90 psi
